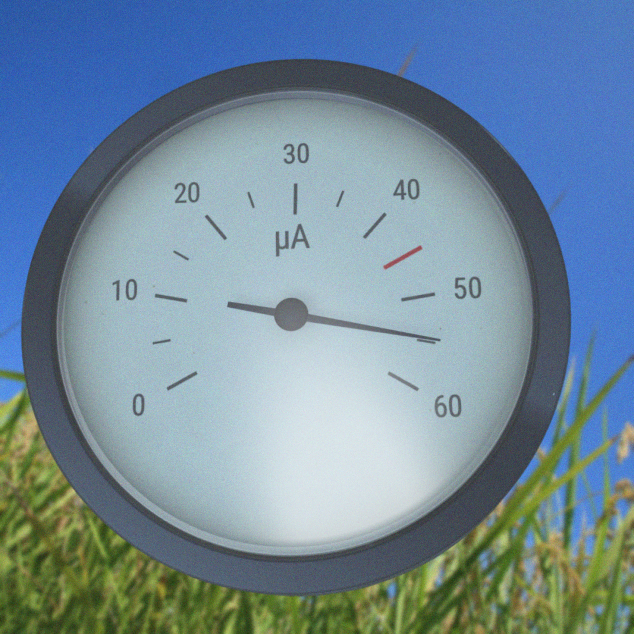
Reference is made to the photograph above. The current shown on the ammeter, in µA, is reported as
55 µA
